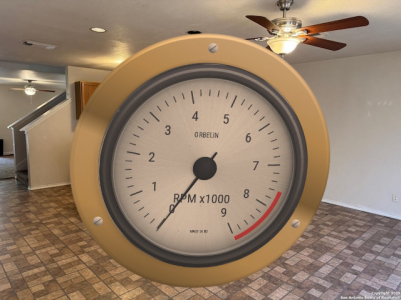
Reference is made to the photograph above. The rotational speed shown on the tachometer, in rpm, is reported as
0 rpm
